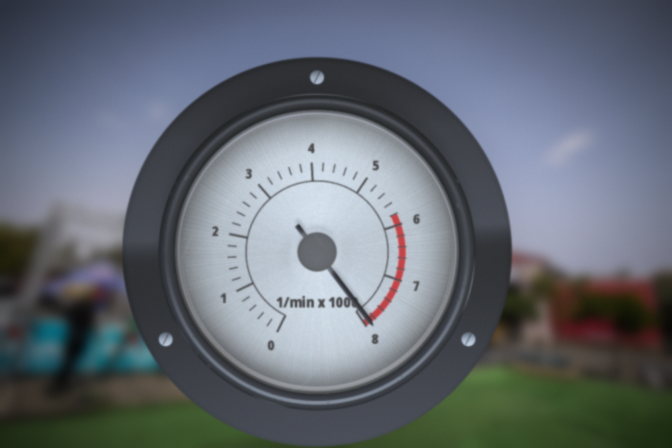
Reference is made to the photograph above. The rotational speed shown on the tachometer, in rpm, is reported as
7900 rpm
